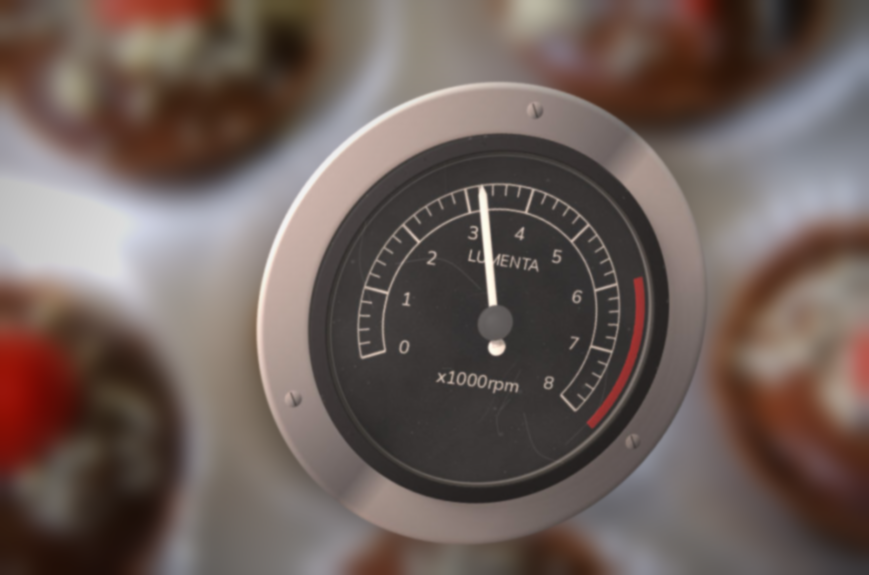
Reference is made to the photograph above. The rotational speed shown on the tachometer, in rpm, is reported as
3200 rpm
